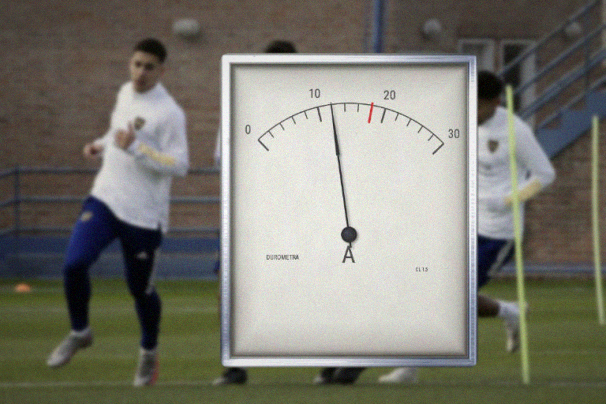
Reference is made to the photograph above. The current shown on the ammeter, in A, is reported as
12 A
